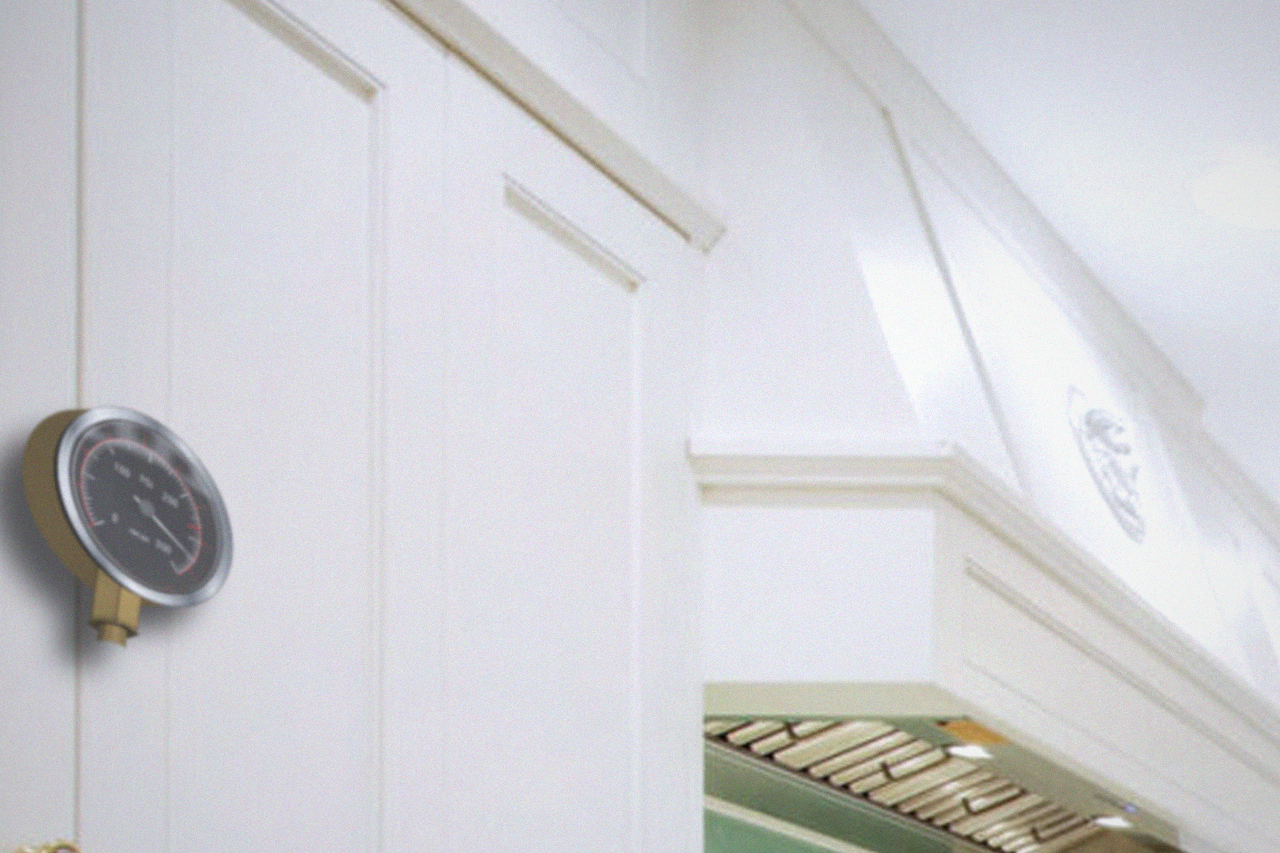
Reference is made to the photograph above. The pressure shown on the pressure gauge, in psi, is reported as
275 psi
